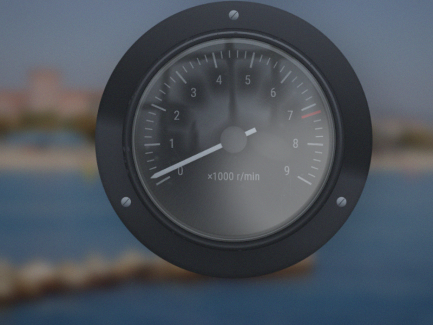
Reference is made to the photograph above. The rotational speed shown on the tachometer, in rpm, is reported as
200 rpm
